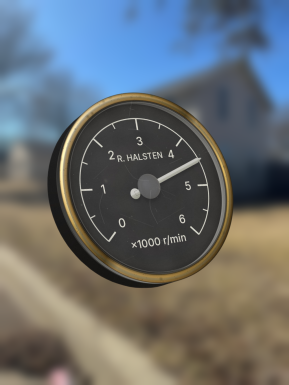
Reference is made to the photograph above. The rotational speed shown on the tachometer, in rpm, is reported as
4500 rpm
